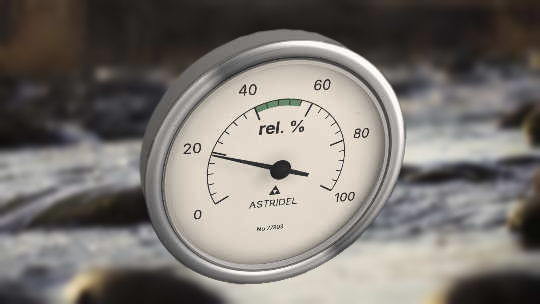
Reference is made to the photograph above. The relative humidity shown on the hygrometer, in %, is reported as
20 %
